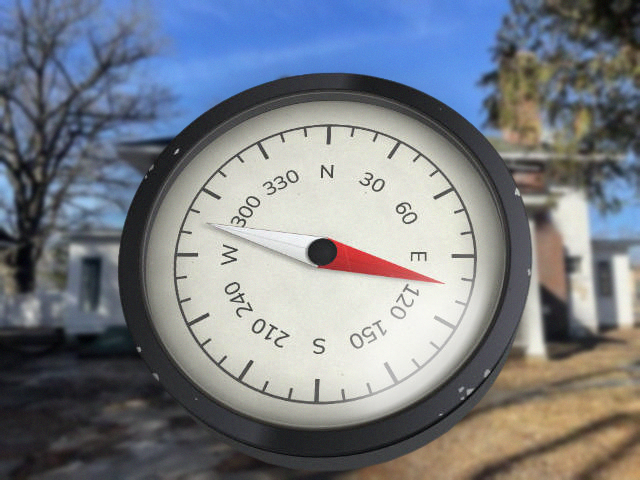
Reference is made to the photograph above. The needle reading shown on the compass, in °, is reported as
105 °
